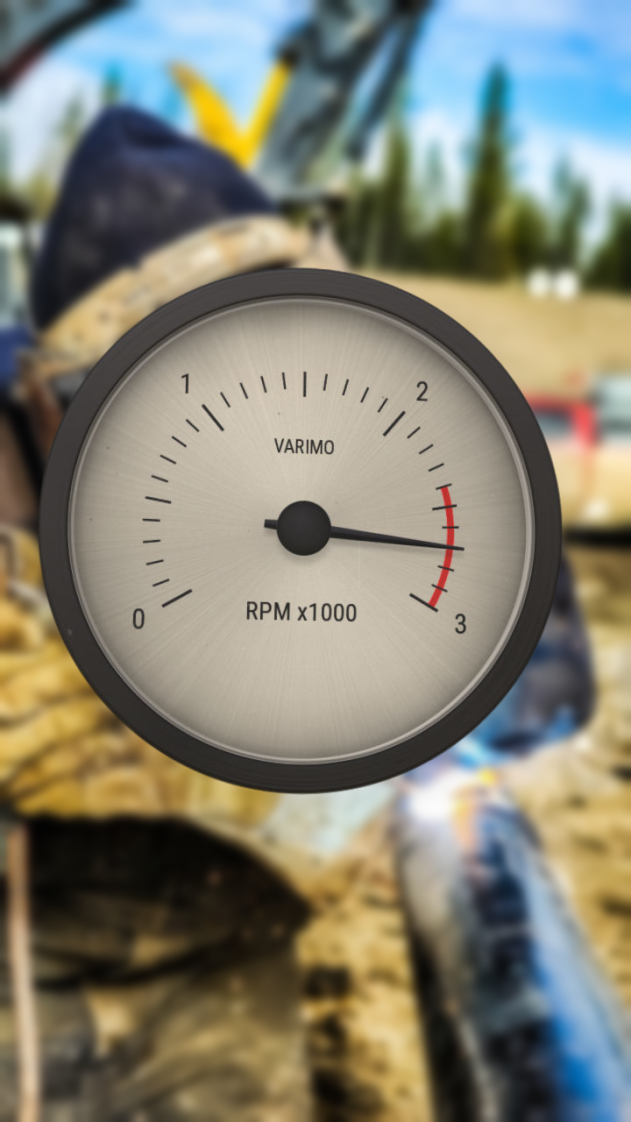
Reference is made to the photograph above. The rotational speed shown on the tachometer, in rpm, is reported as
2700 rpm
